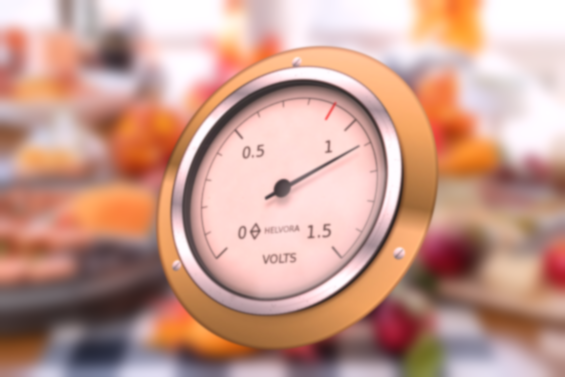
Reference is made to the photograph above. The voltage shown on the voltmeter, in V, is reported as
1.1 V
